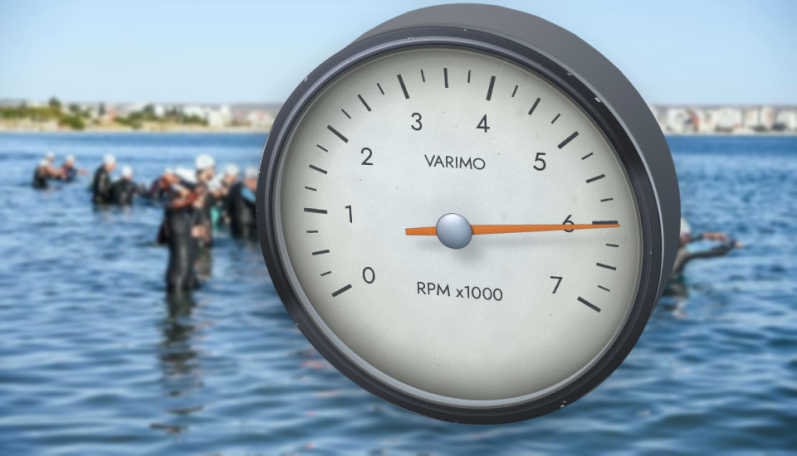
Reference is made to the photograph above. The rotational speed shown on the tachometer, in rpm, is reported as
6000 rpm
